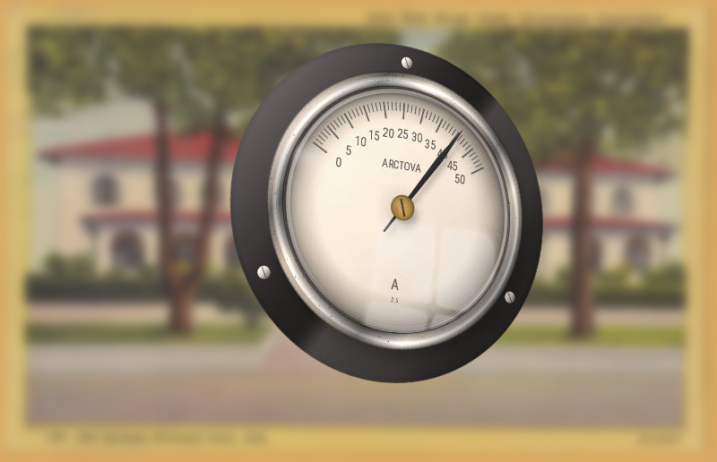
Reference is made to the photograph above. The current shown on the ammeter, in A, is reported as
40 A
